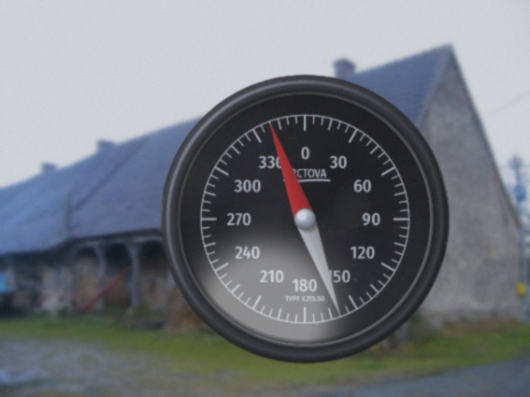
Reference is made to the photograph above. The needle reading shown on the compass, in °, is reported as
340 °
